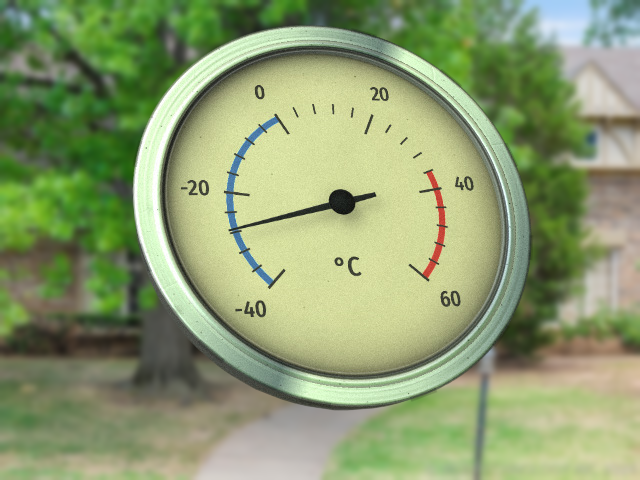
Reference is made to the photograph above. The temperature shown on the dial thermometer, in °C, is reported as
-28 °C
